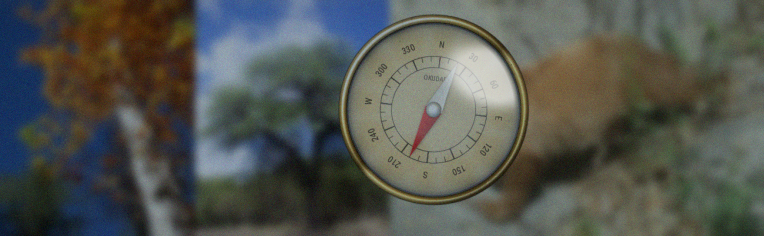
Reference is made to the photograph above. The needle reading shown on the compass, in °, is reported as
200 °
